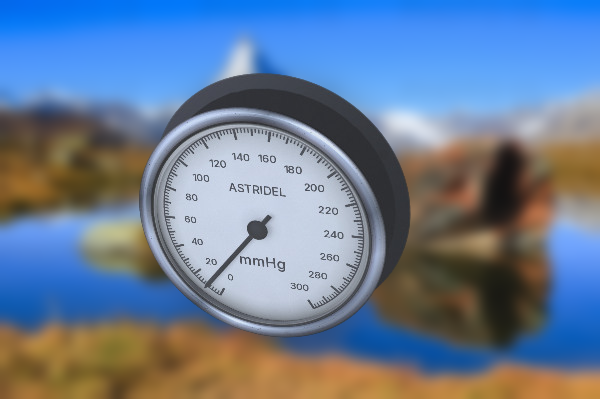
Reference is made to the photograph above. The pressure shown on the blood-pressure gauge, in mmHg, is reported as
10 mmHg
